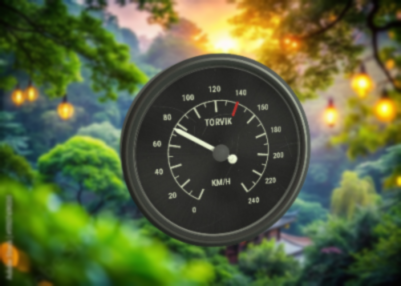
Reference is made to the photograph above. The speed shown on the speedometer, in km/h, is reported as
75 km/h
